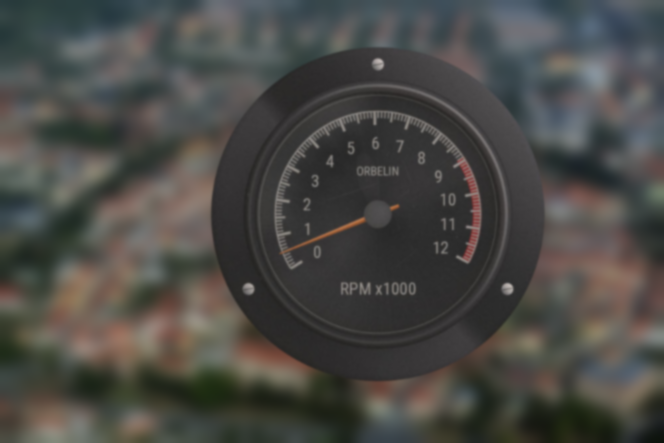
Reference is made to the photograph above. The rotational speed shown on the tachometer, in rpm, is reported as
500 rpm
